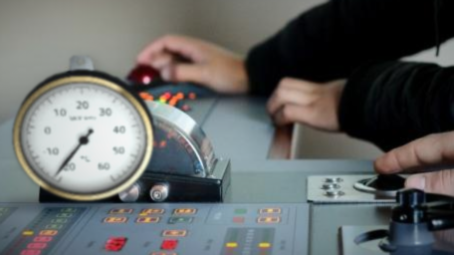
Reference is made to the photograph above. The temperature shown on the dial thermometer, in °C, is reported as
-18 °C
